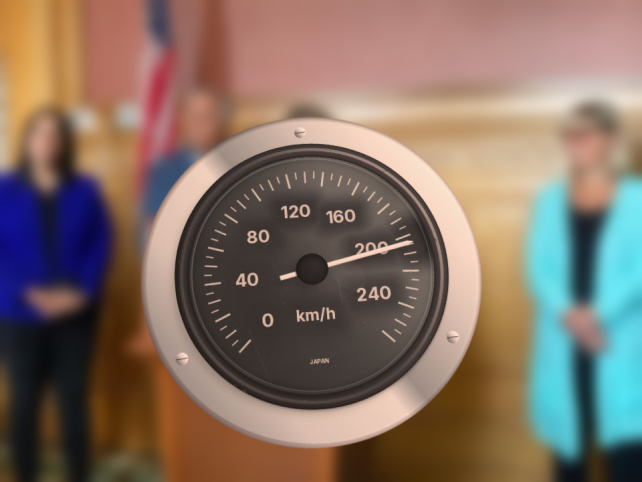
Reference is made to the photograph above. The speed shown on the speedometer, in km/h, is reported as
205 km/h
